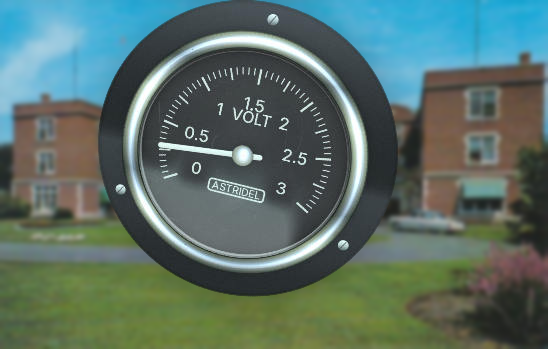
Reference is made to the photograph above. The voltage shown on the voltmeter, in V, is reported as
0.3 V
